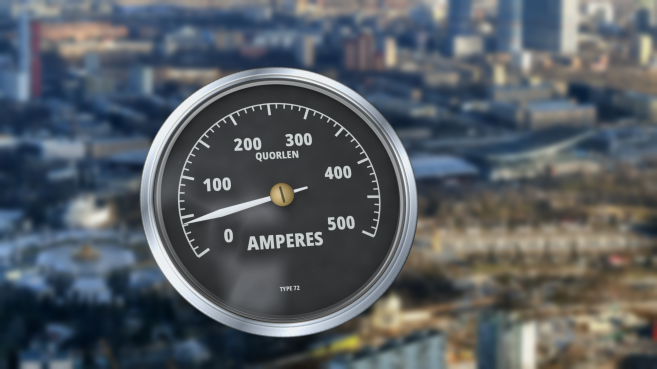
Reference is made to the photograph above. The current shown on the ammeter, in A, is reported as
40 A
